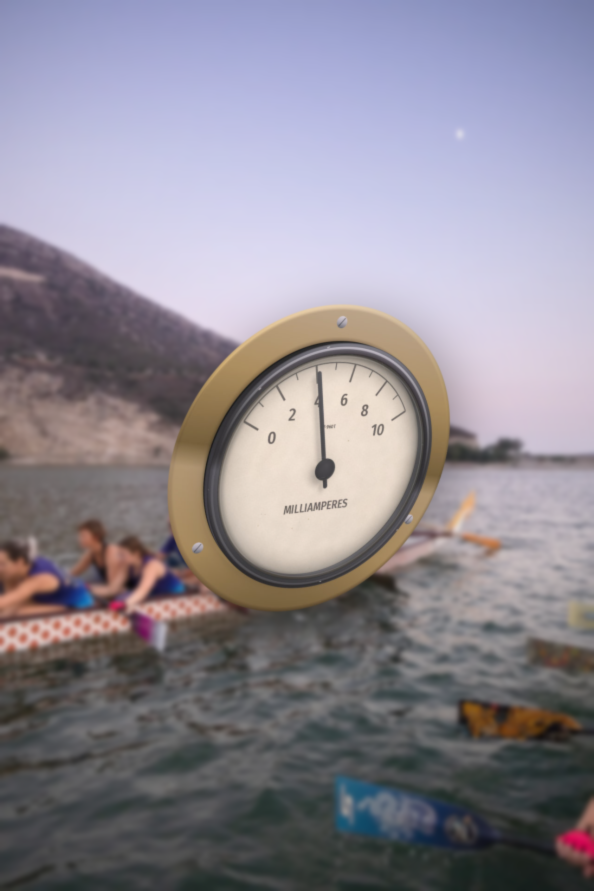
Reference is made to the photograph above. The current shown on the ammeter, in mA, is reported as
4 mA
